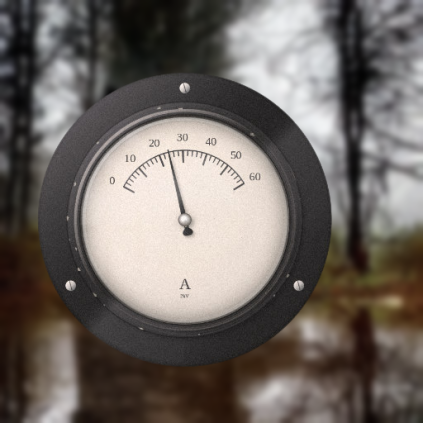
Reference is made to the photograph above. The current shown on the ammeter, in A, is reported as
24 A
